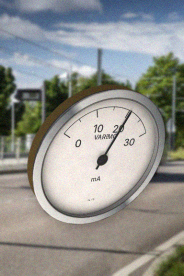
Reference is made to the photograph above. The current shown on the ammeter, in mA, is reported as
20 mA
